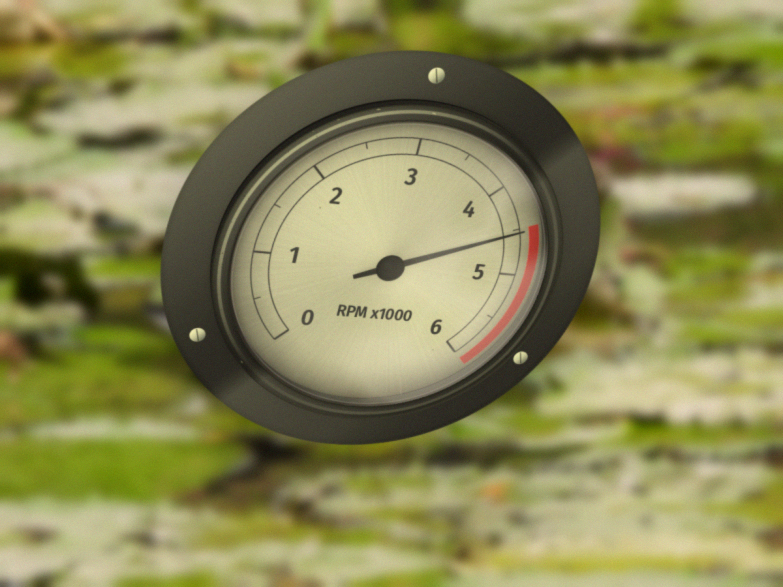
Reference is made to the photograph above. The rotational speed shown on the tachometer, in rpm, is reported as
4500 rpm
